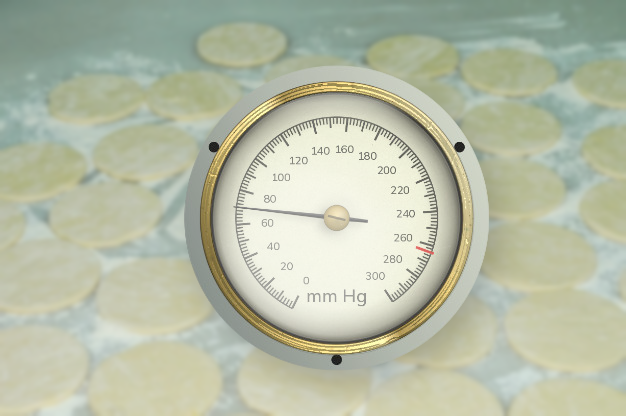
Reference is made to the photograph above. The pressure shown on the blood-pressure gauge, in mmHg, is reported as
70 mmHg
